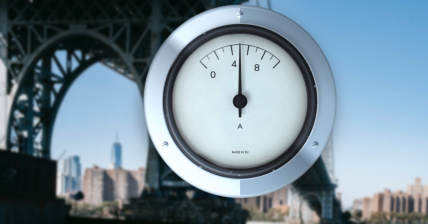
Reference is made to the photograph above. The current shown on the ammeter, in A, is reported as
5 A
